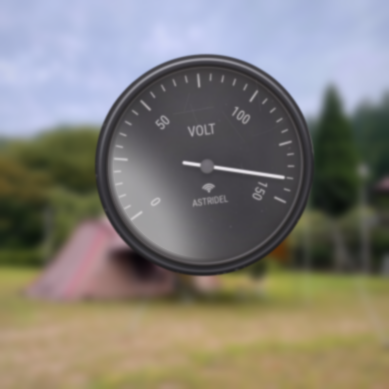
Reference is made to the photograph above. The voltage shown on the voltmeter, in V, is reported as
140 V
